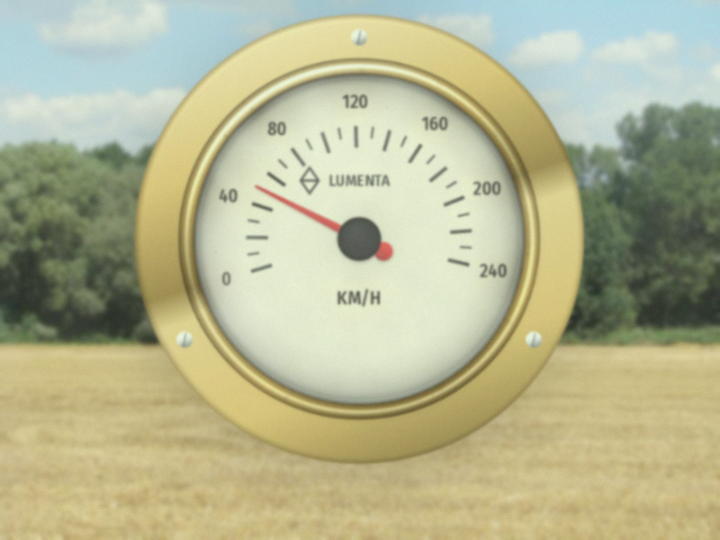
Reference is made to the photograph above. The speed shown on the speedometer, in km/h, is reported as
50 km/h
